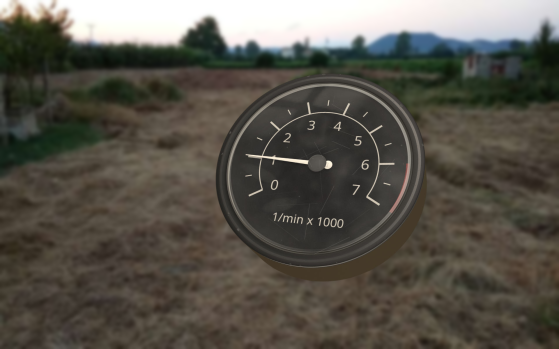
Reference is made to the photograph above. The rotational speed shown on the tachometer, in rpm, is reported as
1000 rpm
